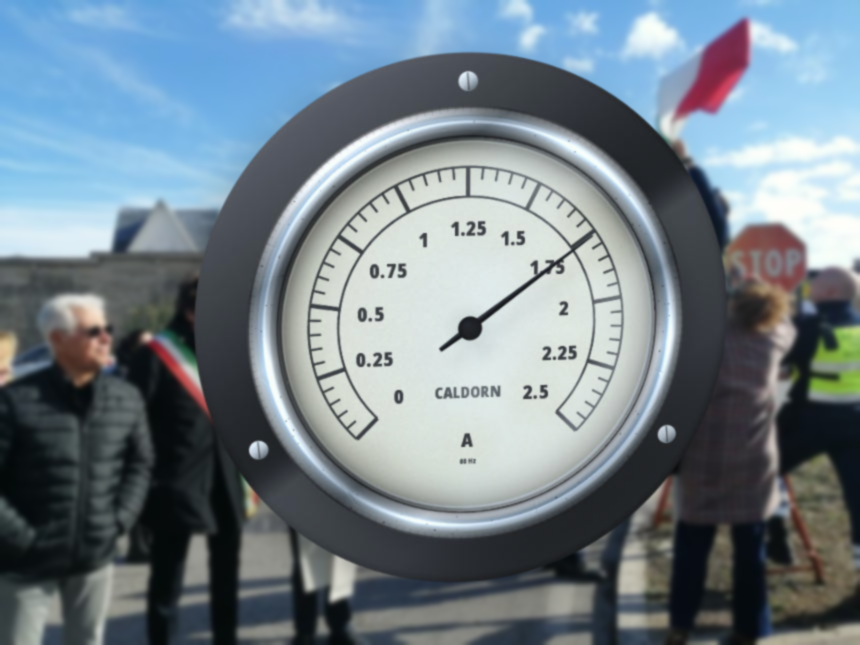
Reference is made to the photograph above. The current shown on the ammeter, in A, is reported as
1.75 A
